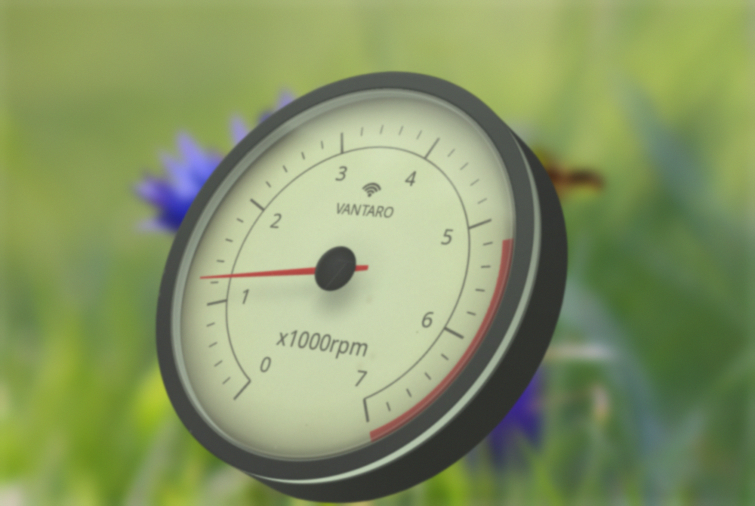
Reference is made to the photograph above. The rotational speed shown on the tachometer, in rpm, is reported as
1200 rpm
